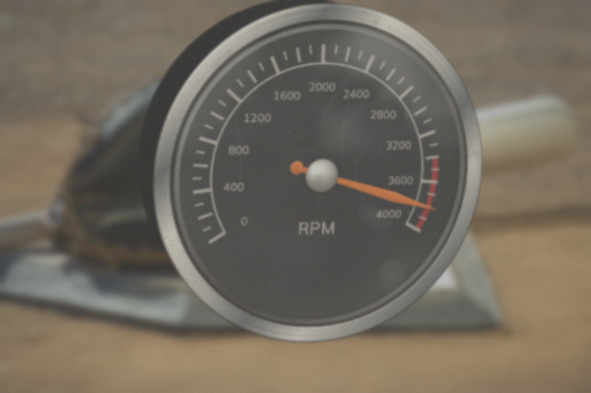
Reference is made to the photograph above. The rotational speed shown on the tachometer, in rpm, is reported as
3800 rpm
